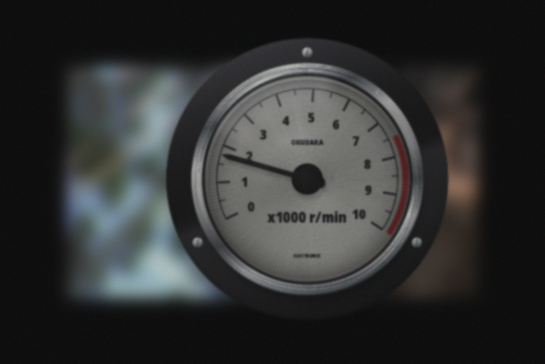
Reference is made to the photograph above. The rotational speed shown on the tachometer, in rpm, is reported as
1750 rpm
